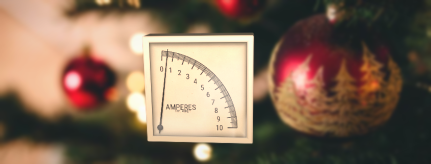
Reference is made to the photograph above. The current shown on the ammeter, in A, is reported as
0.5 A
